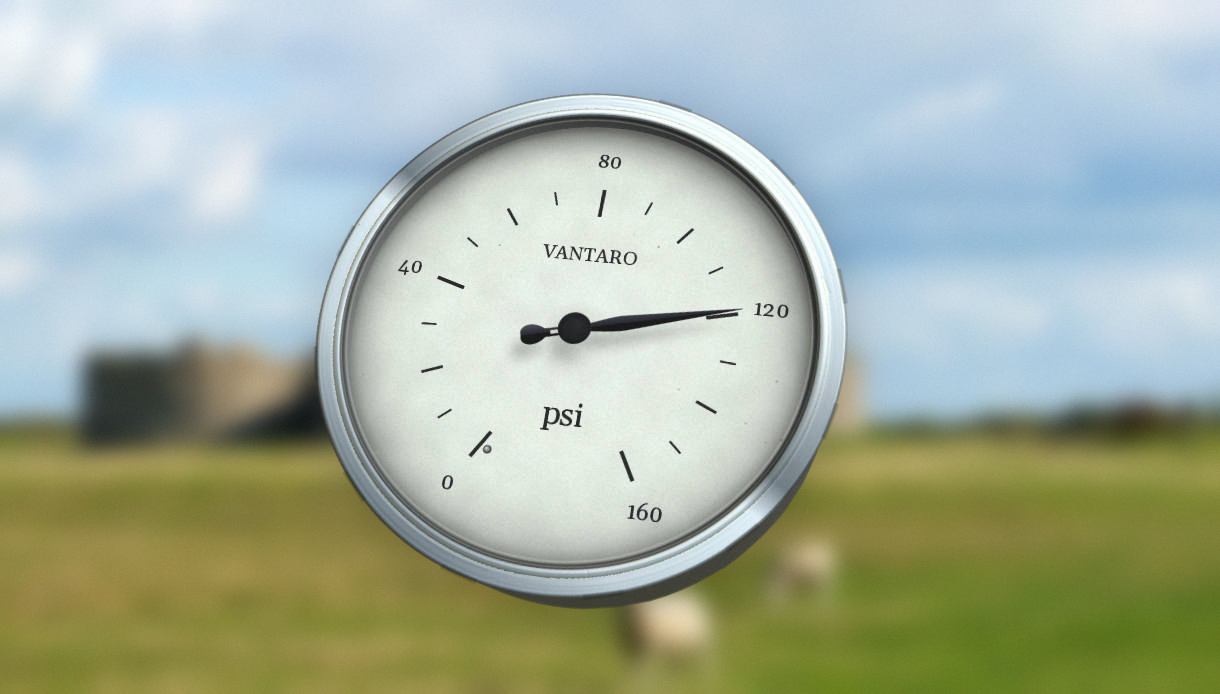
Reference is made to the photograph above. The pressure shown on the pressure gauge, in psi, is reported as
120 psi
